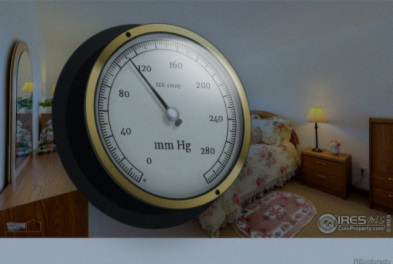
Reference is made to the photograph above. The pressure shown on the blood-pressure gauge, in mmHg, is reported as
110 mmHg
